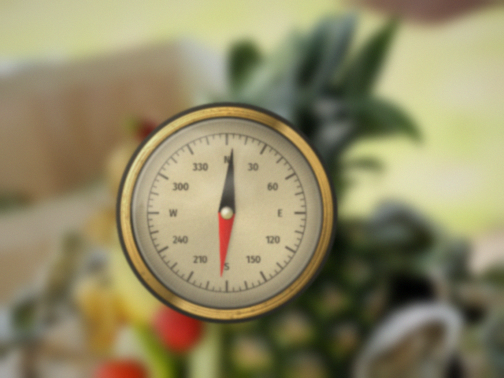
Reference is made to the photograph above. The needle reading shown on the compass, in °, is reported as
185 °
